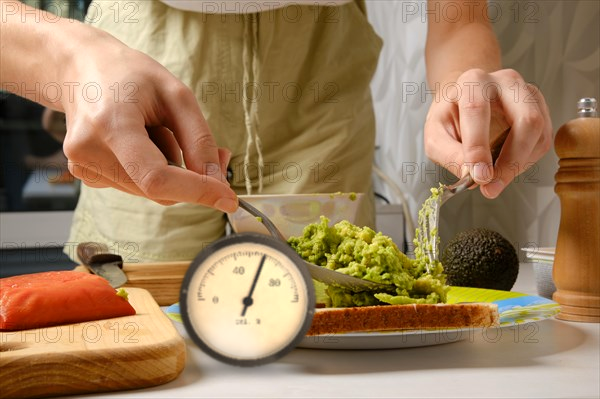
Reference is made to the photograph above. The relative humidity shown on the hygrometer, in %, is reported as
60 %
